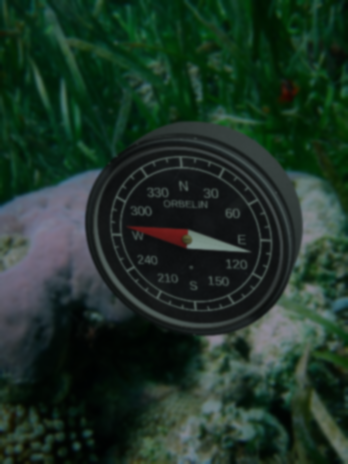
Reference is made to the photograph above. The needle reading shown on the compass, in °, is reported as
280 °
